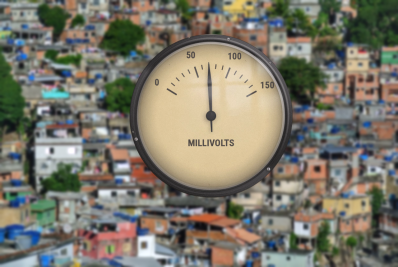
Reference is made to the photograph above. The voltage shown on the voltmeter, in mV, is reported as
70 mV
